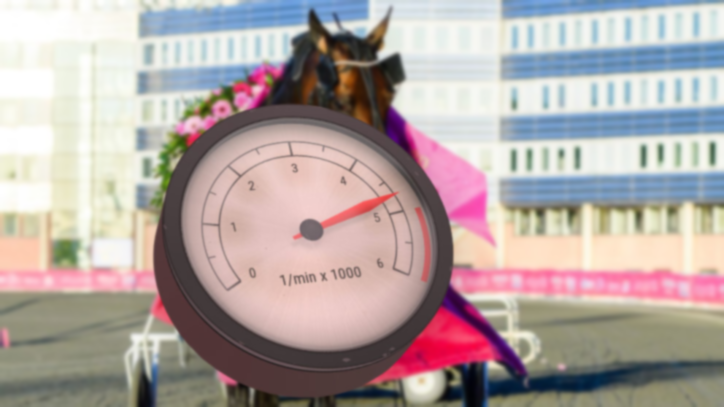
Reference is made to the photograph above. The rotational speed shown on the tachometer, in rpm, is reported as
4750 rpm
